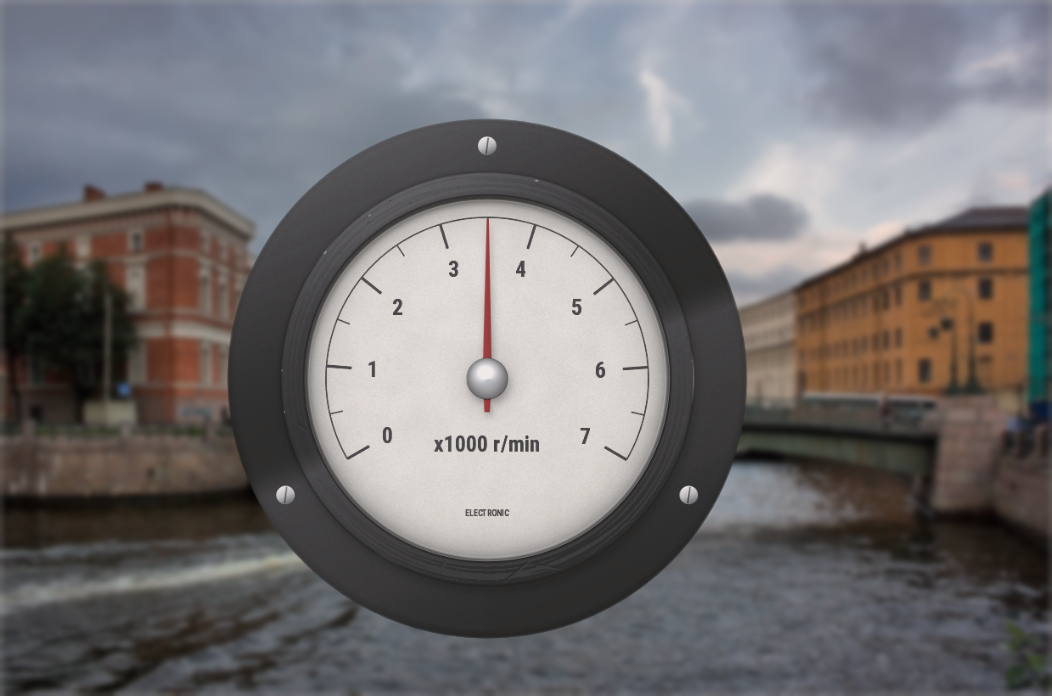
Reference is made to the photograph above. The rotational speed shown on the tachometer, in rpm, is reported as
3500 rpm
